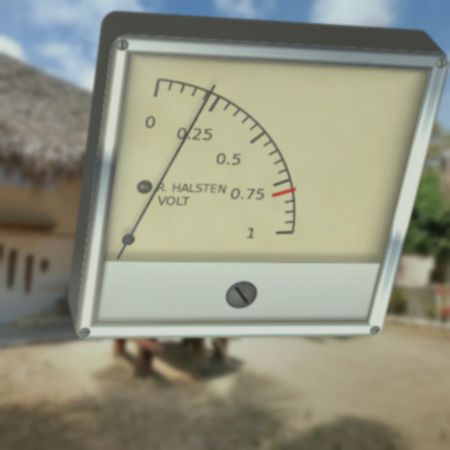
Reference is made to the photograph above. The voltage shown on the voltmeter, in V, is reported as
0.2 V
